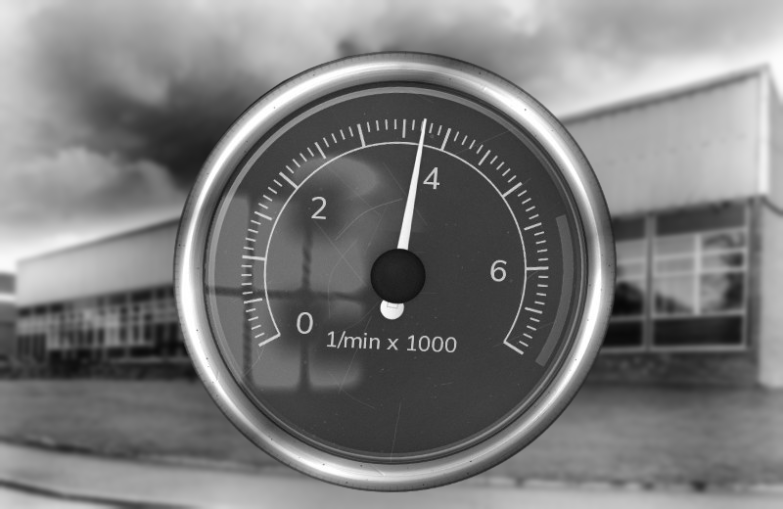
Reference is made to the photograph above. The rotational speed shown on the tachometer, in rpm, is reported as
3700 rpm
